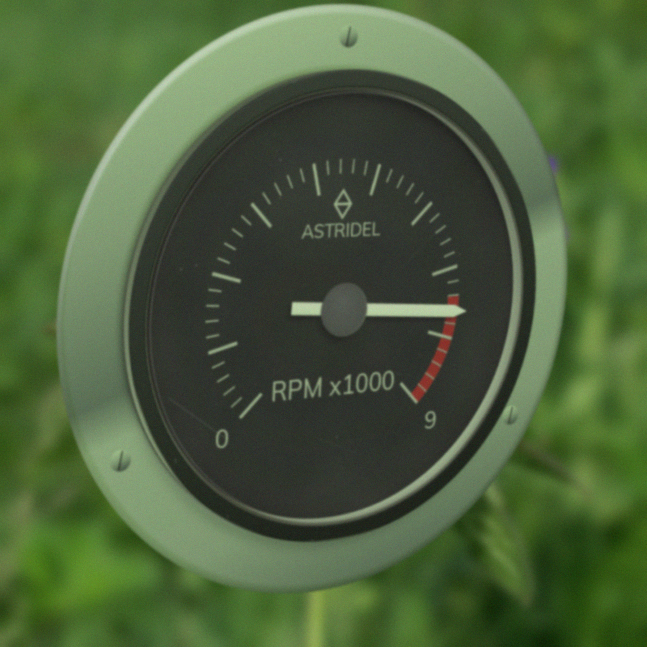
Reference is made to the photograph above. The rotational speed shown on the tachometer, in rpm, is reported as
7600 rpm
